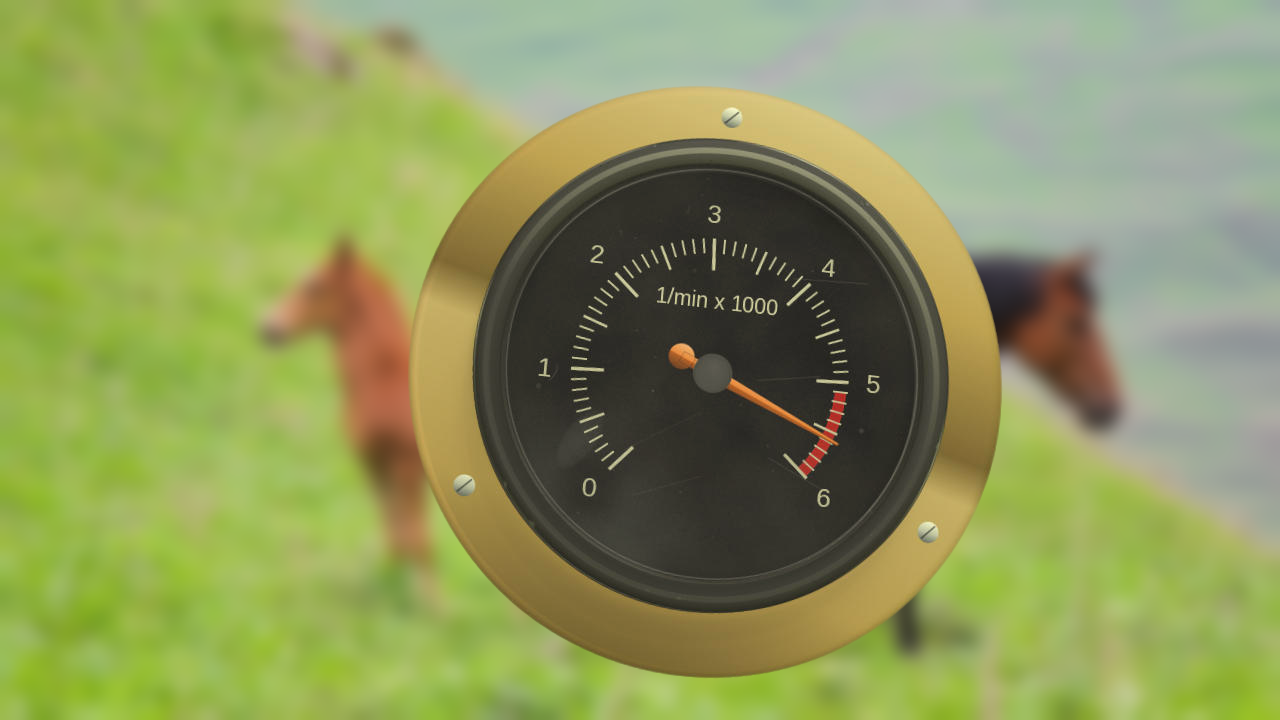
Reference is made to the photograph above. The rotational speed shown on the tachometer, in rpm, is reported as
5600 rpm
